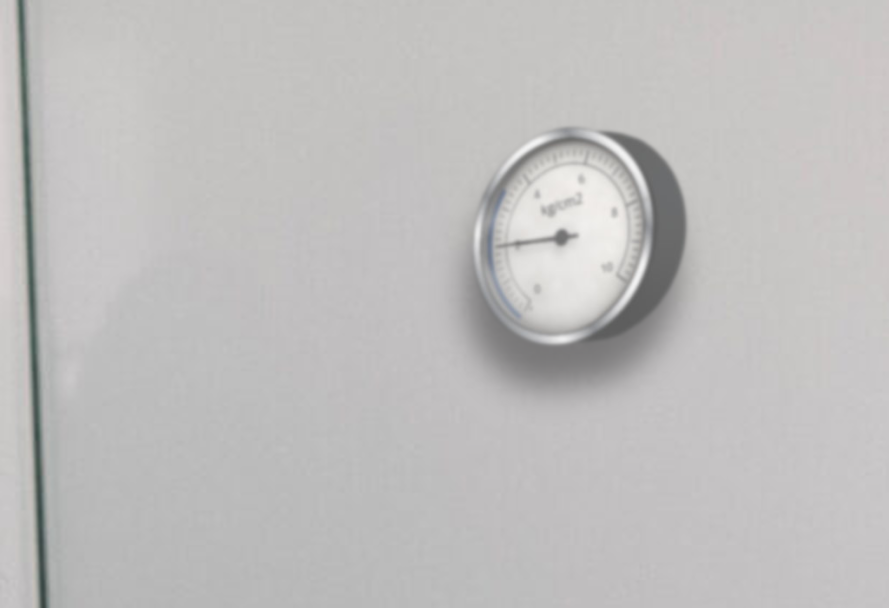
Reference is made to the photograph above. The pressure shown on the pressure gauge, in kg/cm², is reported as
2 kg/cm²
